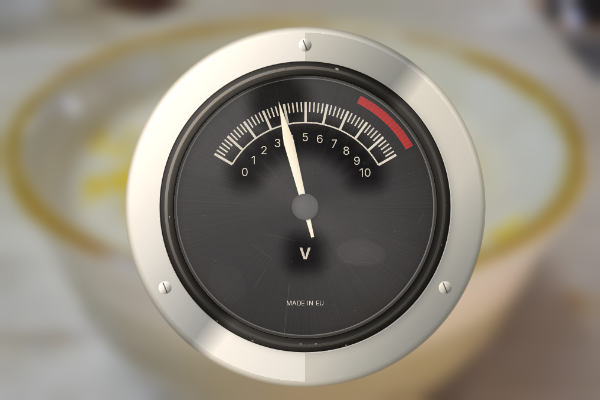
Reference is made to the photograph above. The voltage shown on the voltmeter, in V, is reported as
3.8 V
